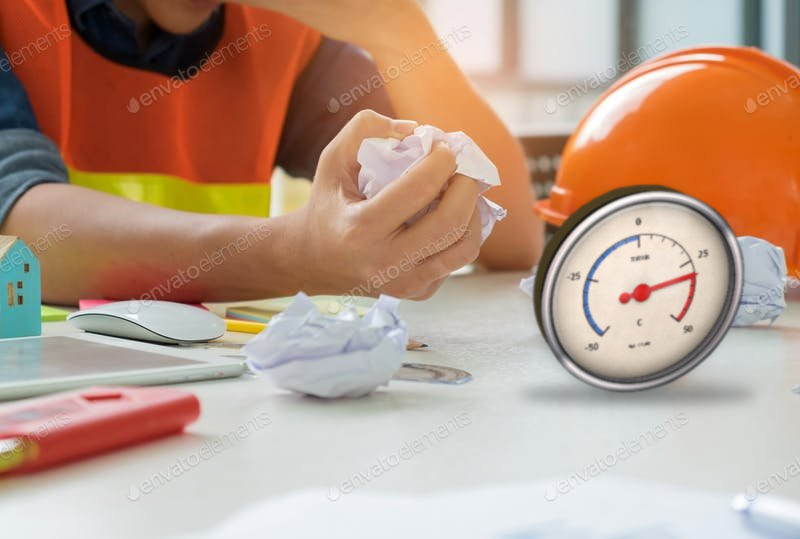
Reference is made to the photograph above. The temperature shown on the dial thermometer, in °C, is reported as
30 °C
